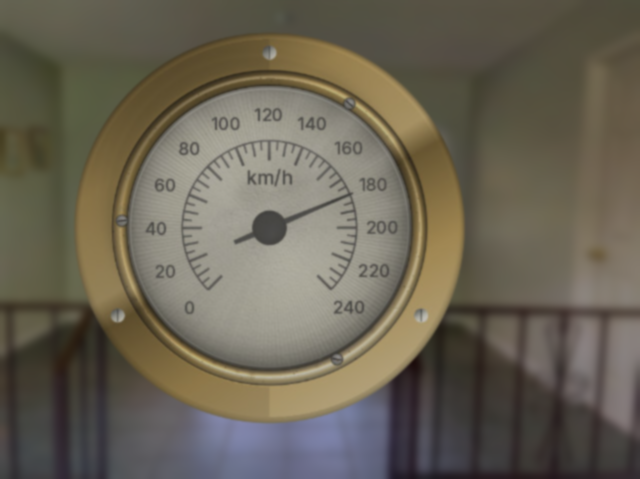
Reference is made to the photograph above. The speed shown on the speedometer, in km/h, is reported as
180 km/h
